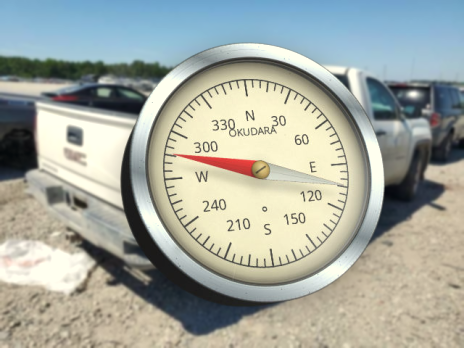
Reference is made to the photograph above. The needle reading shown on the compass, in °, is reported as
285 °
